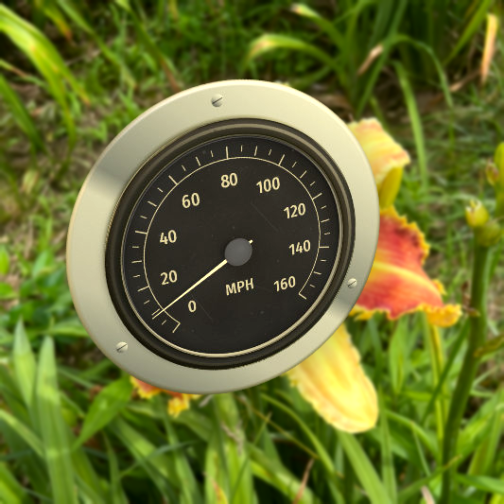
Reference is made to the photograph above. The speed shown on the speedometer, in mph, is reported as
10 mph
